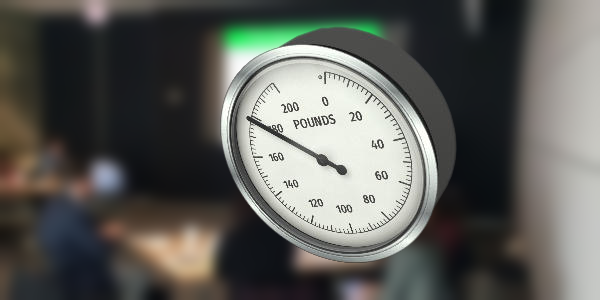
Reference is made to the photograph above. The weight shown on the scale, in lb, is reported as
180 lb
